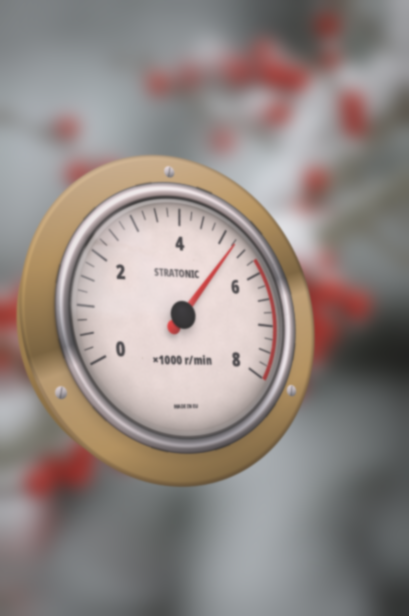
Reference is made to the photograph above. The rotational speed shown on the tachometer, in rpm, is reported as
5250 rpm
